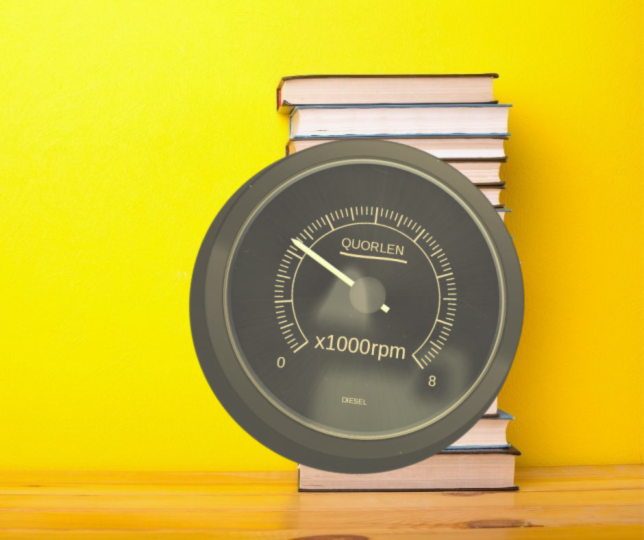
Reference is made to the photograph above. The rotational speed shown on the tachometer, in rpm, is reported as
2200 rpm
